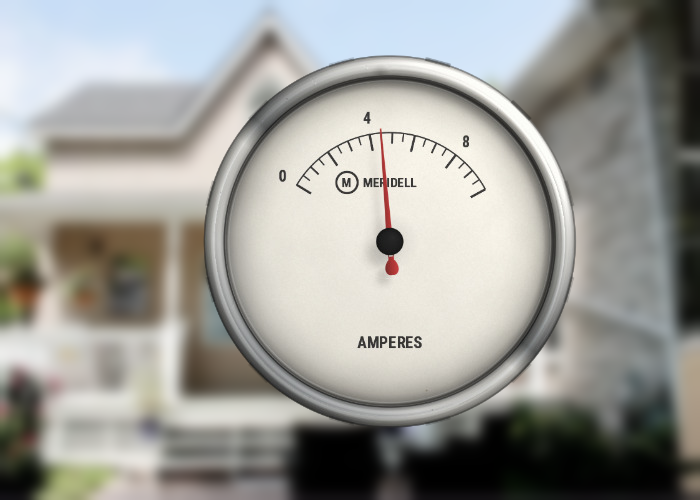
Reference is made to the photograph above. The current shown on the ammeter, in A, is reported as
4.5 A
